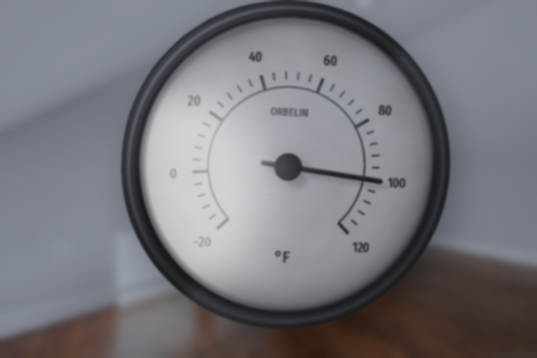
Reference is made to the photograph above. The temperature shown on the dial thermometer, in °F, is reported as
100 °F
